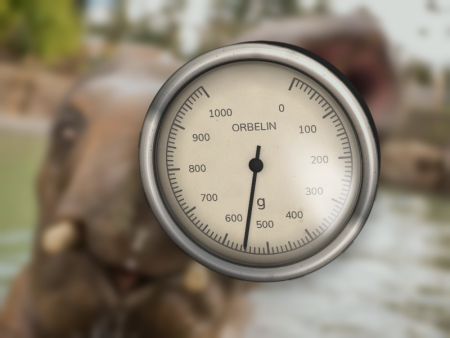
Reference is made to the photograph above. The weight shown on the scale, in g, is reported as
550 g
